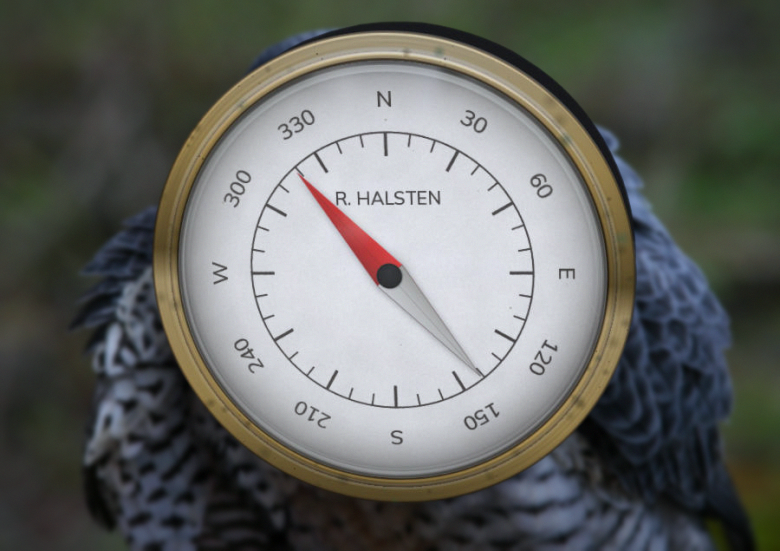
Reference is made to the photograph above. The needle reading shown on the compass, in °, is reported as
320 °
